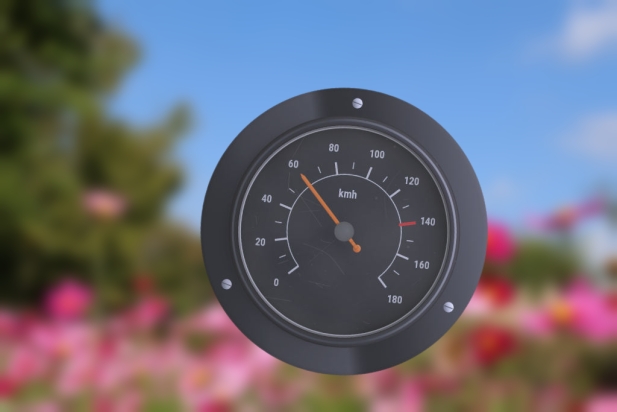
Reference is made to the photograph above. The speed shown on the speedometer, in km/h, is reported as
60 km/h
